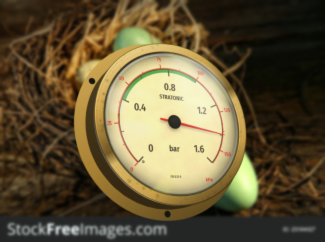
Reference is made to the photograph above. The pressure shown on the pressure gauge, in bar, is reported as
1.4 bar
